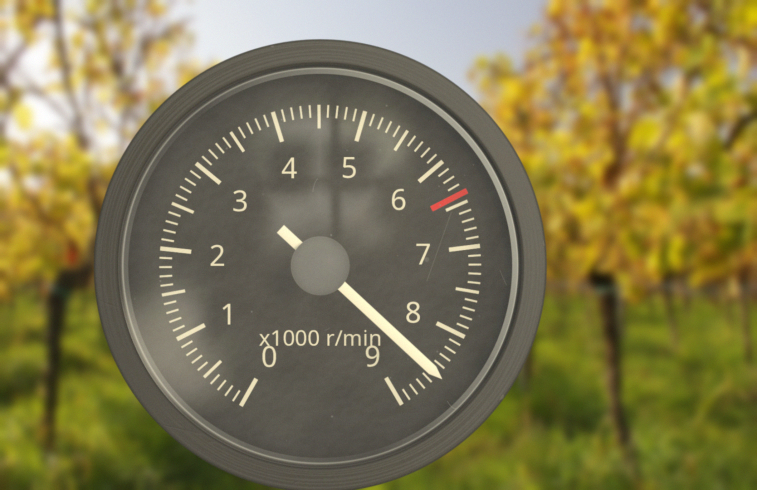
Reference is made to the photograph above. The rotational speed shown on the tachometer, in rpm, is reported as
8500 rpm
